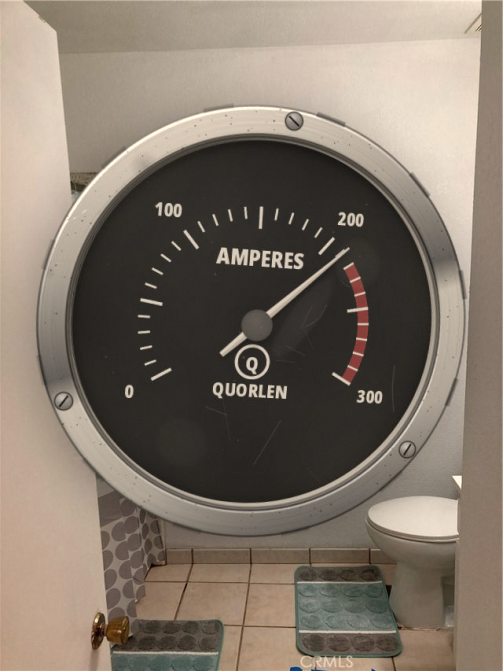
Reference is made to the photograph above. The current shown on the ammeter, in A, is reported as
210 A
